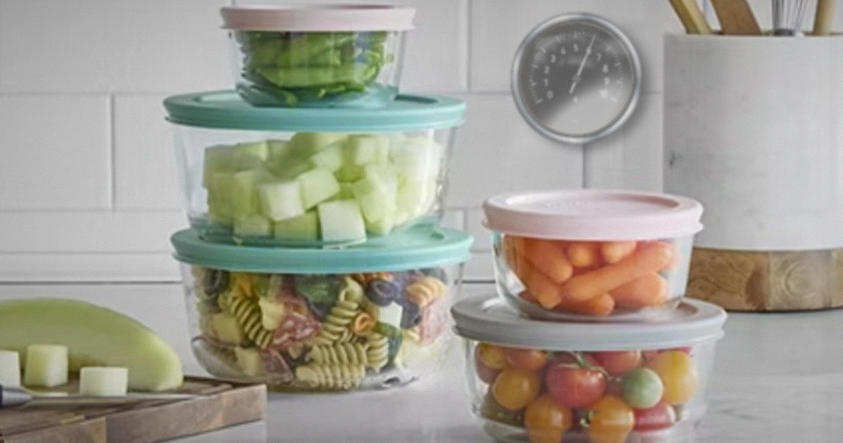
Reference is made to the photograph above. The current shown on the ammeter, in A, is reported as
6 A
